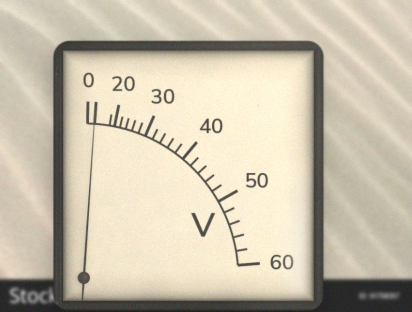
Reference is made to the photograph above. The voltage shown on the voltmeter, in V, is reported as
10 V
